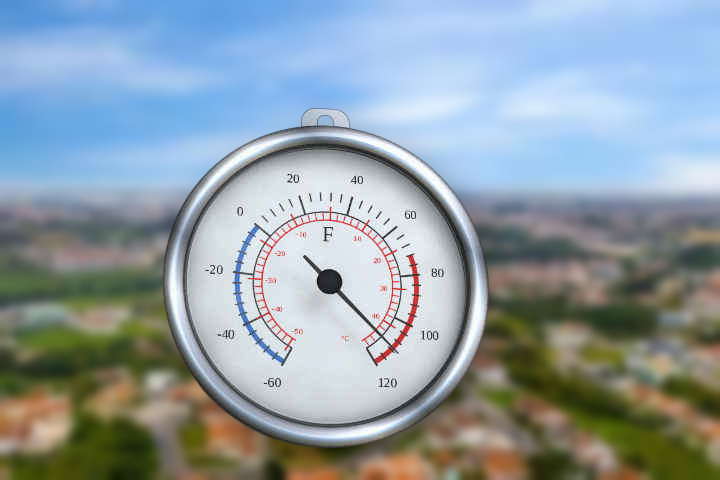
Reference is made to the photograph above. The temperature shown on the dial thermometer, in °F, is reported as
112 °F
